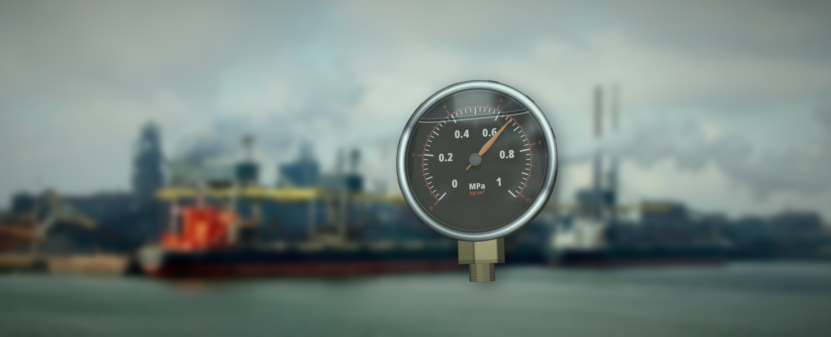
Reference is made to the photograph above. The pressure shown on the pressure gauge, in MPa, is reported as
0.66 MPa
